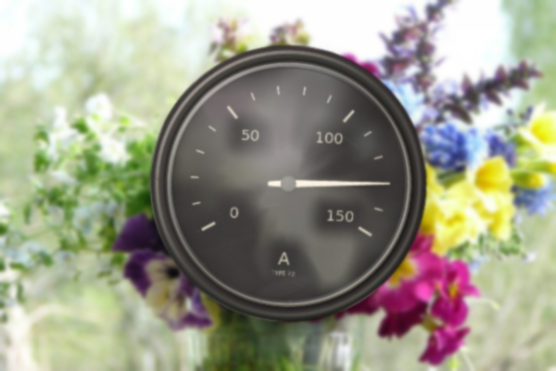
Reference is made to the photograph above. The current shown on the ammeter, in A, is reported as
130 A
